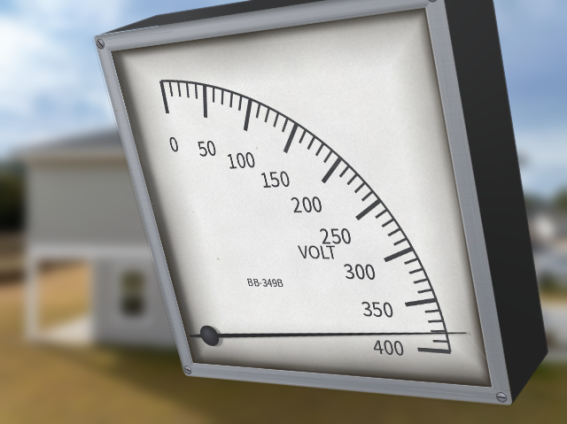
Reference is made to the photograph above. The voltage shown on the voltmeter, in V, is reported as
380 V
